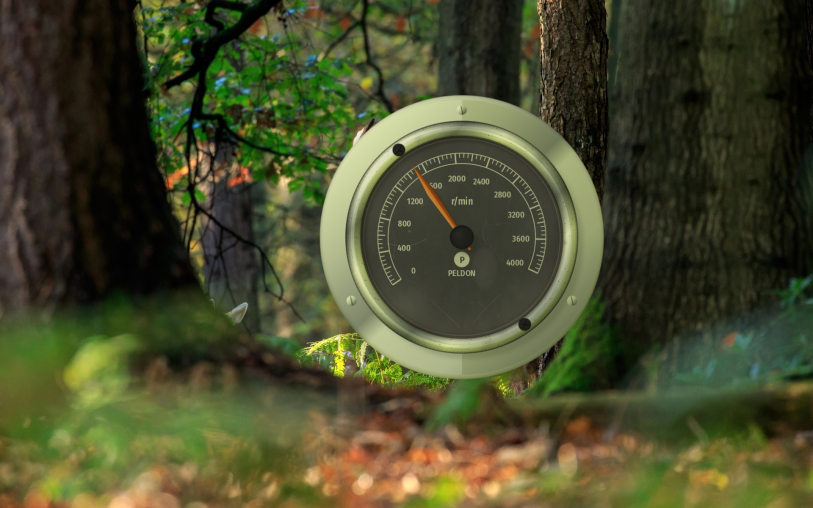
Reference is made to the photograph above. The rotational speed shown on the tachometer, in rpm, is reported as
1500 rpm
